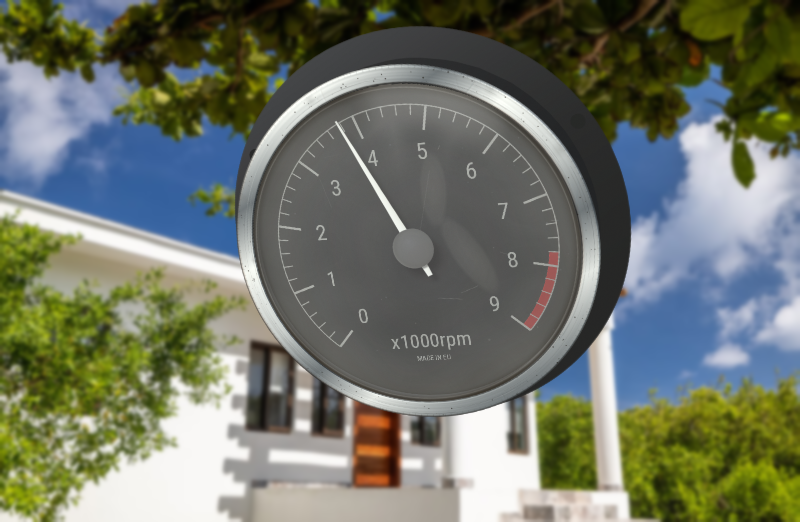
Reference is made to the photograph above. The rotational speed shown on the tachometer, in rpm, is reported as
3800 rpm
